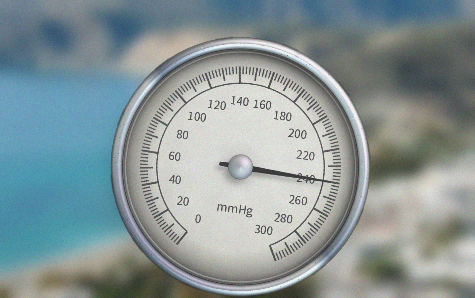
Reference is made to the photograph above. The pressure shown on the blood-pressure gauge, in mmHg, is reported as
240 mmHg
